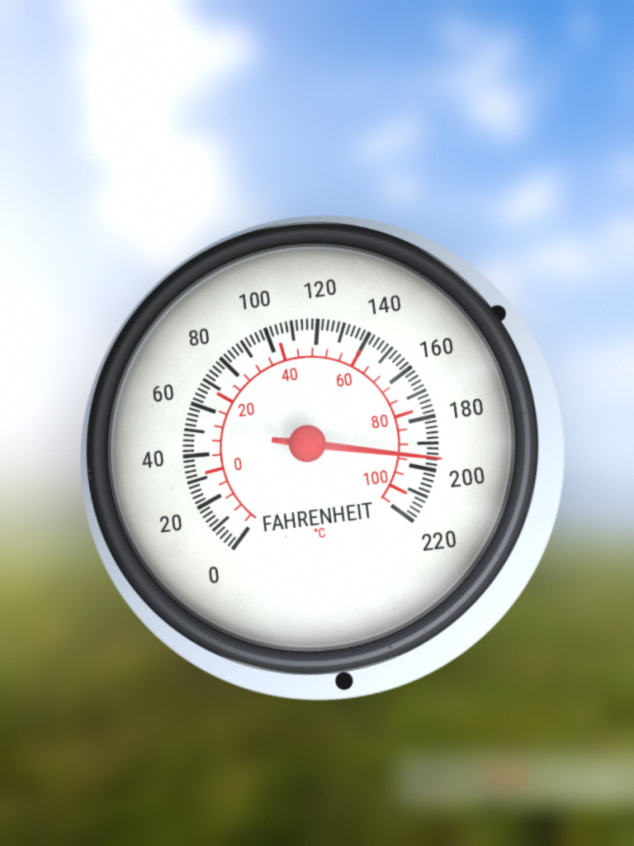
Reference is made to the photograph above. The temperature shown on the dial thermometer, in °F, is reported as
196 °F
